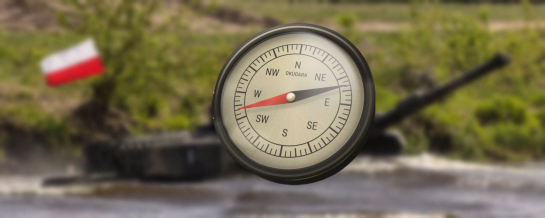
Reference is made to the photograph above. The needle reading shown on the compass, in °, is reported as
250 °
